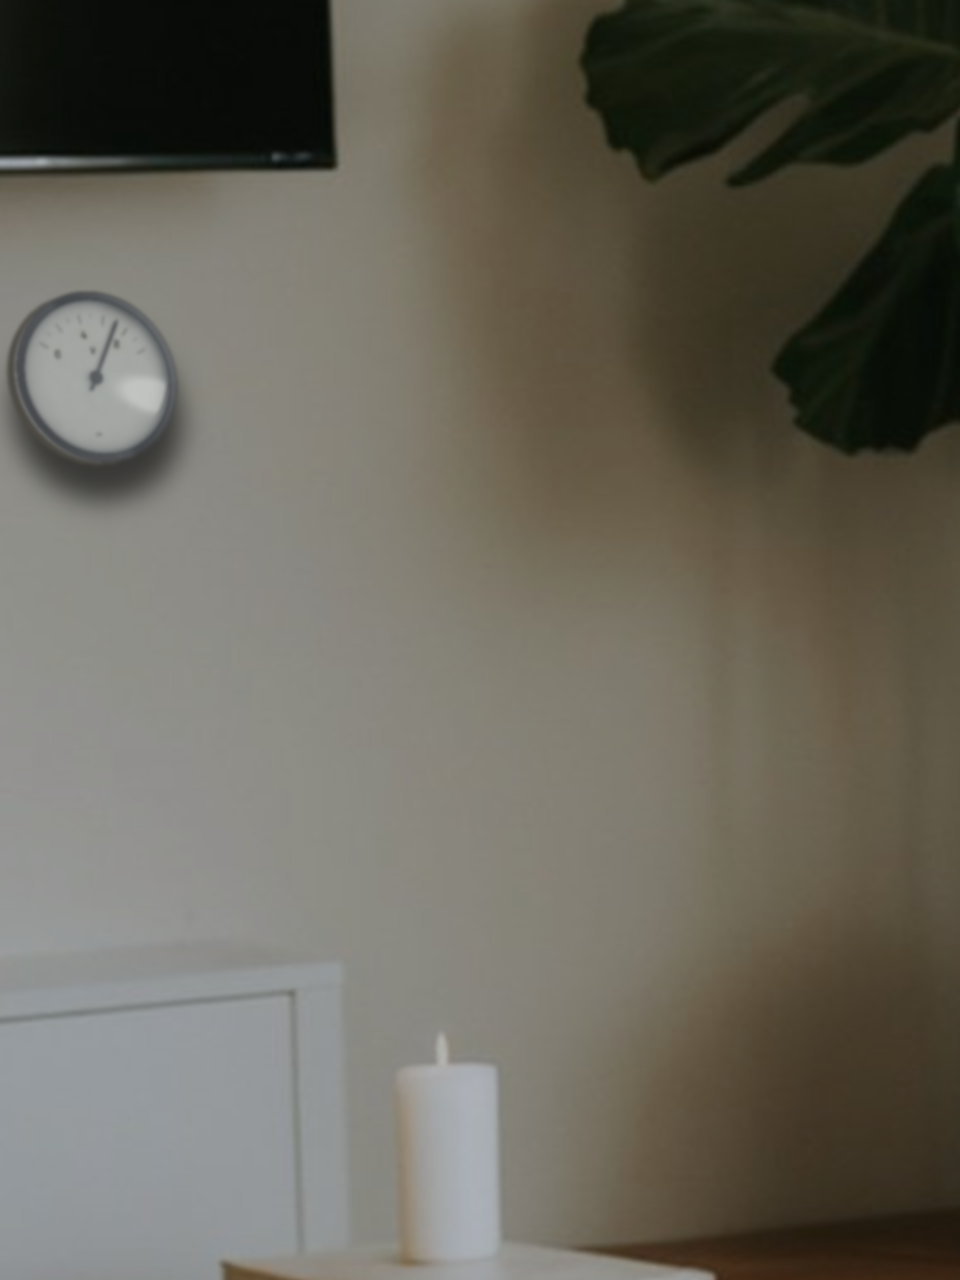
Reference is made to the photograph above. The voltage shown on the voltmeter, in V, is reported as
7 V
